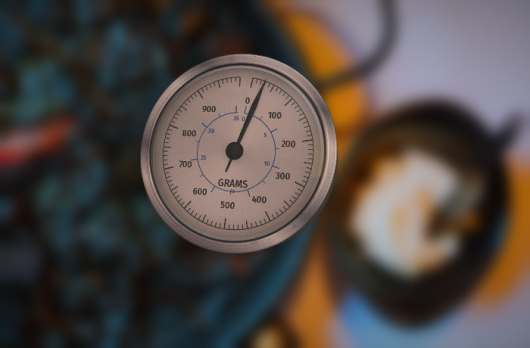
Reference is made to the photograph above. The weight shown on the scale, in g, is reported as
30 g
